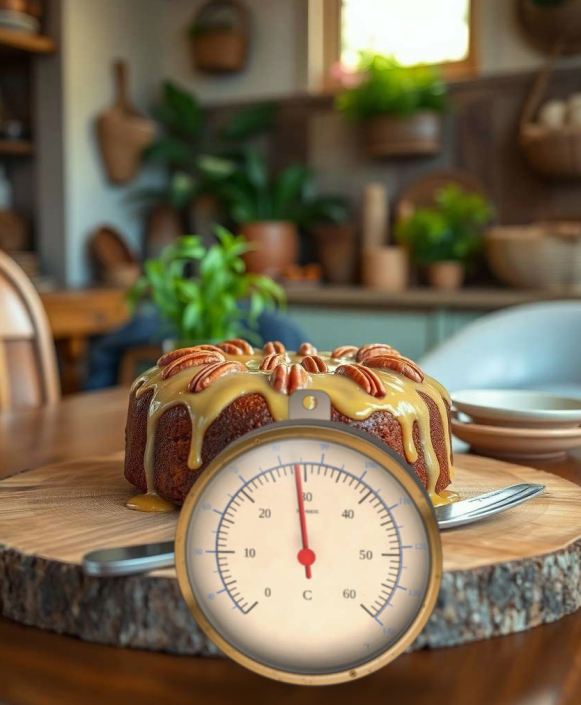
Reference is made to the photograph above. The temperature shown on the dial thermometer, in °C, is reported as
29 °C
